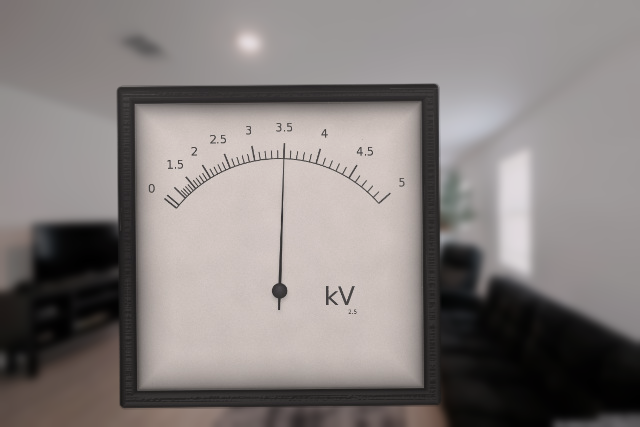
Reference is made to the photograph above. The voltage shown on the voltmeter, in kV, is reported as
3.5 kV
